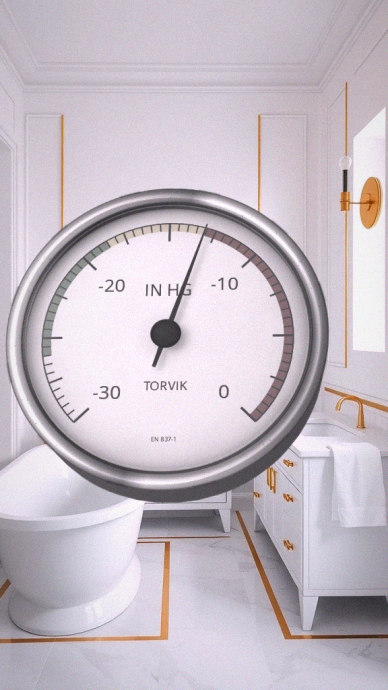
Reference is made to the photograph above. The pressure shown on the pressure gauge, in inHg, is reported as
-13 inHg
